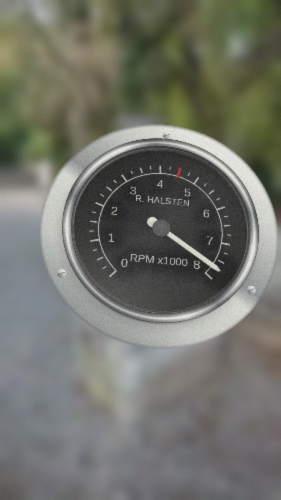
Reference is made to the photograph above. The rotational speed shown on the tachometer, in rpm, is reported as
7750 rpm
